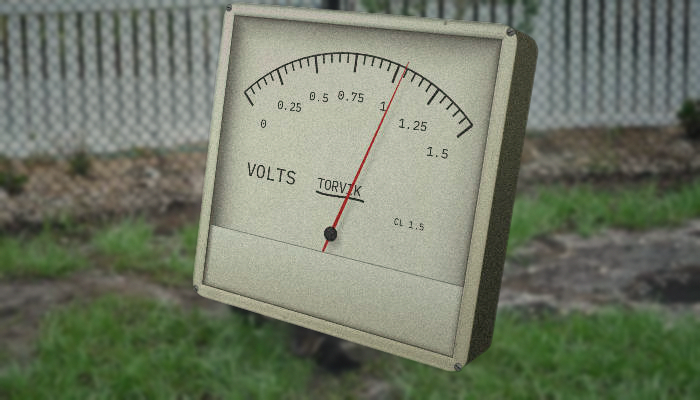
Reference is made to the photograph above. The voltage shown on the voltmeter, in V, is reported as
1.05 V
